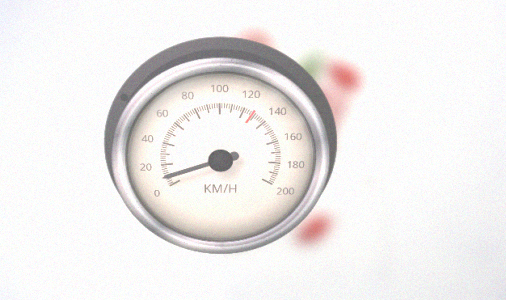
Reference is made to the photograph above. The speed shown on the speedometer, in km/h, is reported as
10 km/h
